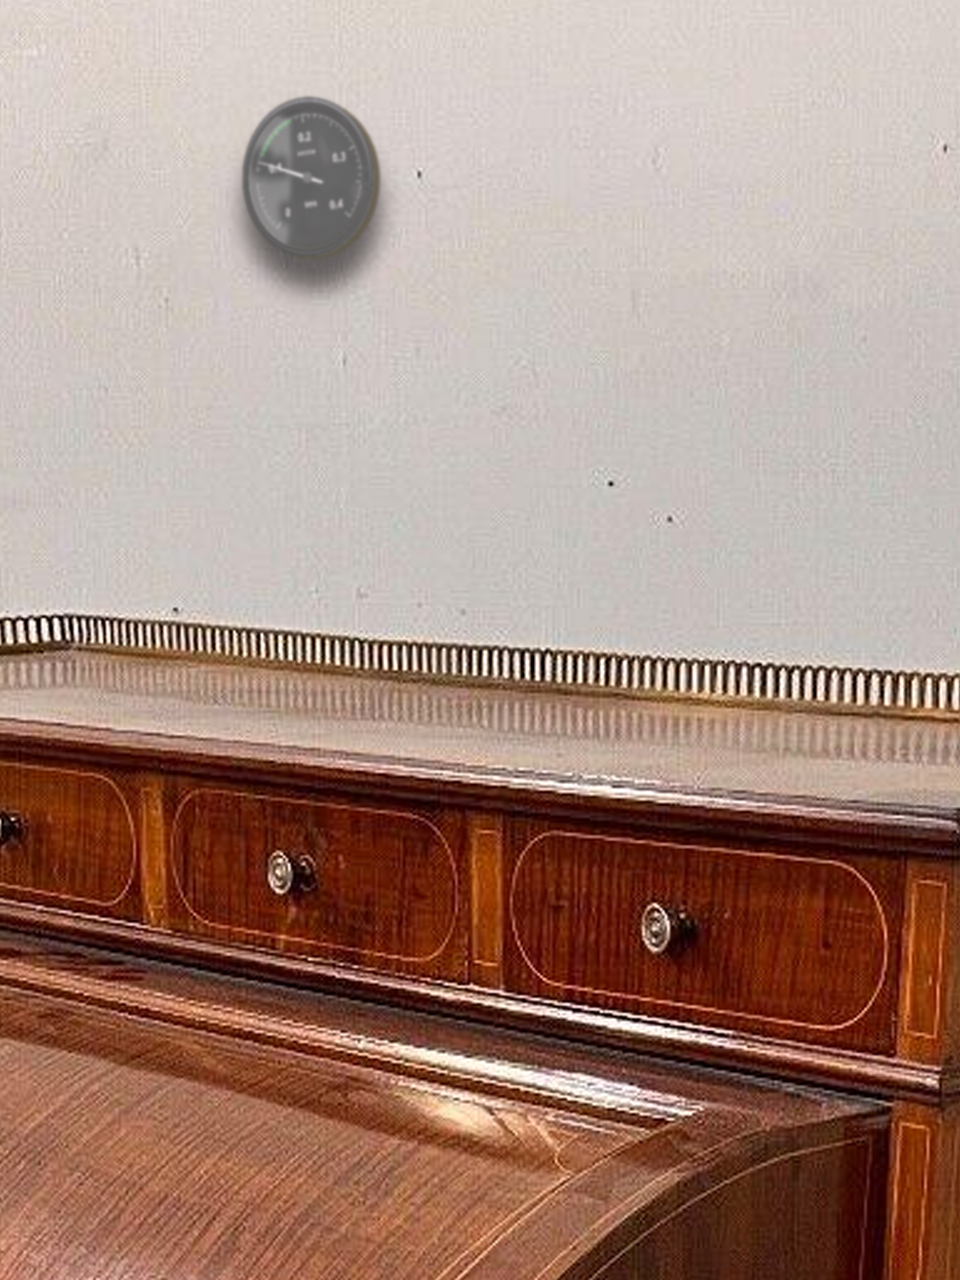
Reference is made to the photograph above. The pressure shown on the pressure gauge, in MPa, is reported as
0.1 MPa
